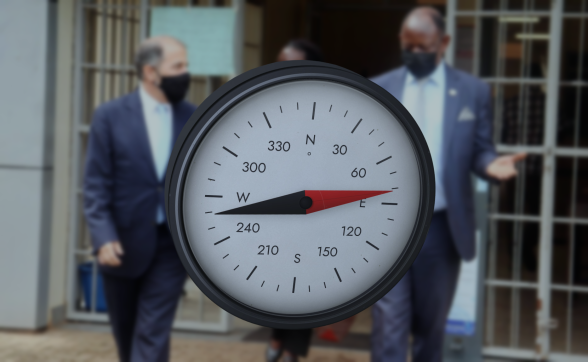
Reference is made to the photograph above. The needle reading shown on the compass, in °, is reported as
80 °
